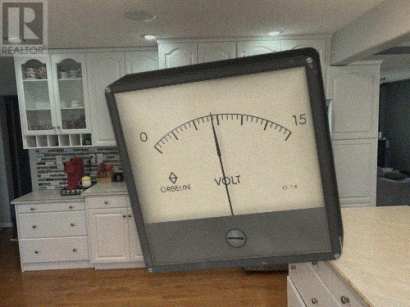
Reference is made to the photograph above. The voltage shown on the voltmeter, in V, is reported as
7 V
